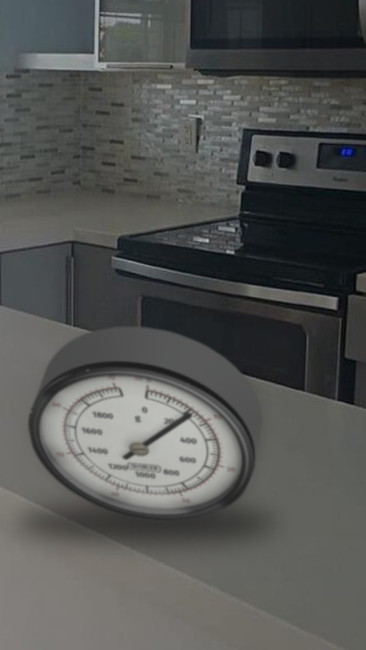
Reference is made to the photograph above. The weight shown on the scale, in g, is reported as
200 g
